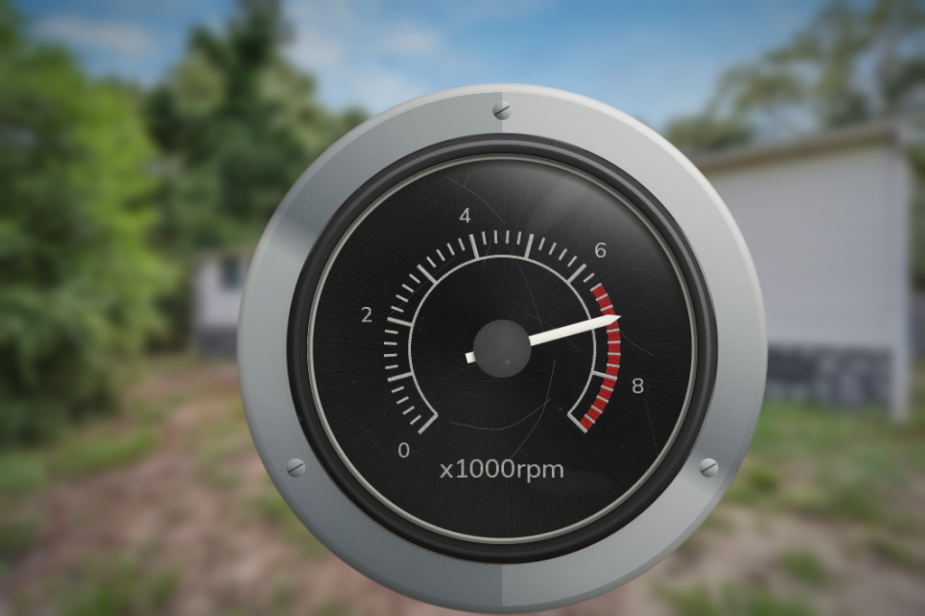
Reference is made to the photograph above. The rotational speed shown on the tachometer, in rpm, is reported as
7000 rpm
